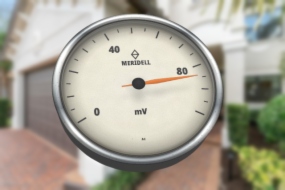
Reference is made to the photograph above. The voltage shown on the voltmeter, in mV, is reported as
85 mV
